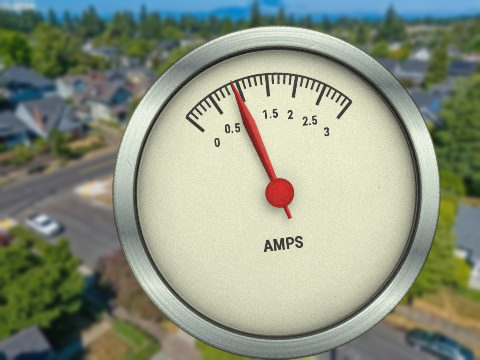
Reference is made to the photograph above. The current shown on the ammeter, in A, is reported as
0.9 A
